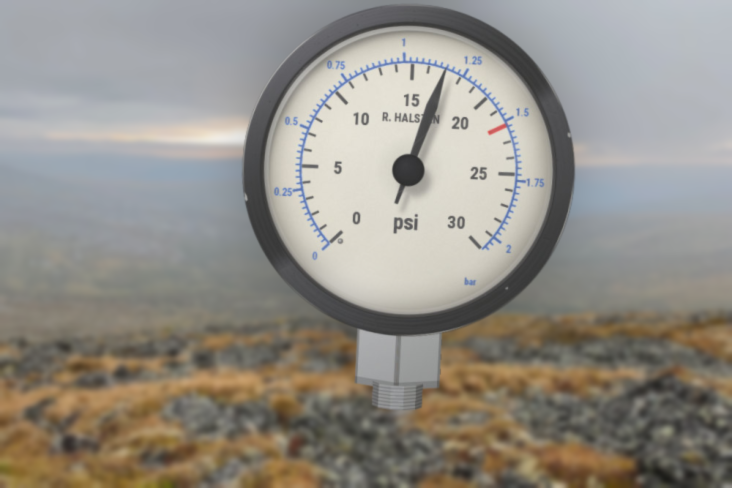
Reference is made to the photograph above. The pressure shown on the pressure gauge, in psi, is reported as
17 psi
